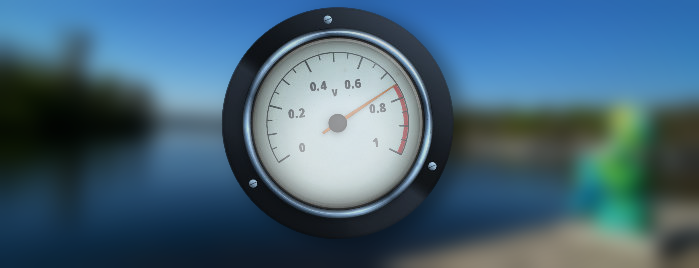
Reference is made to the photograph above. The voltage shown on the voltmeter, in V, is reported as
0.75 V
